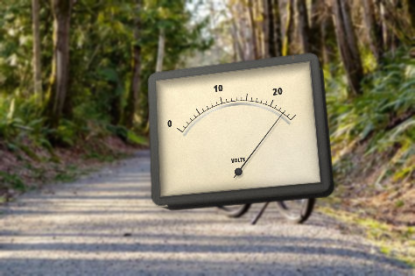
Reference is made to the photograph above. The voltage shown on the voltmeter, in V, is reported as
23 V
